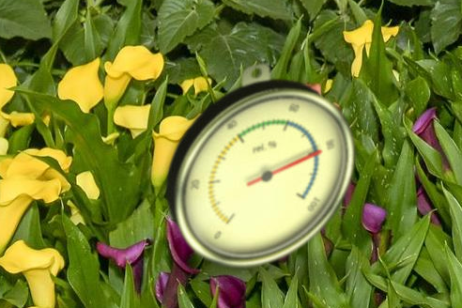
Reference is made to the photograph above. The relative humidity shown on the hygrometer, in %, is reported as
80 %
